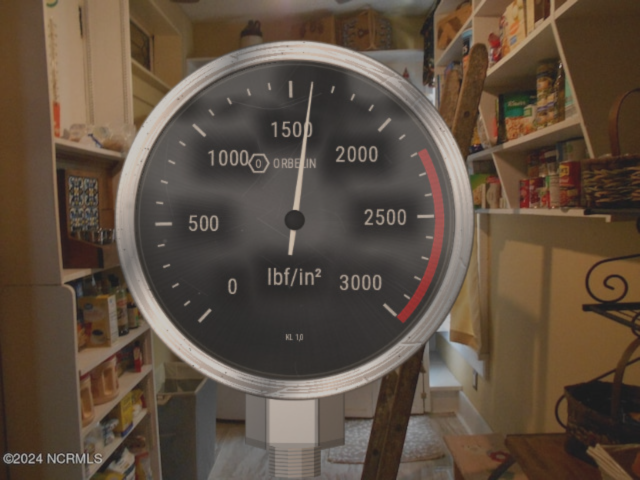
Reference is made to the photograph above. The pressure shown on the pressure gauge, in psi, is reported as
1600 psi
